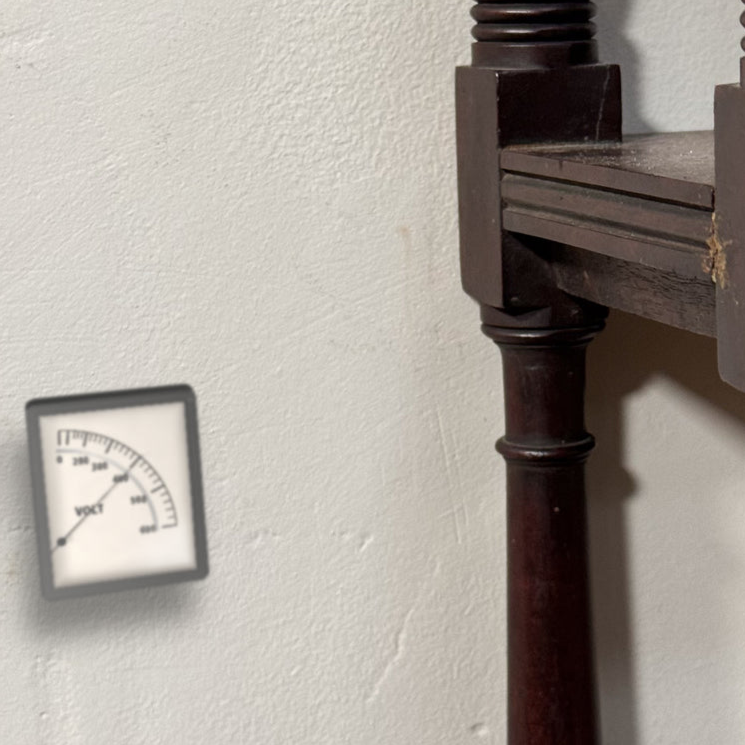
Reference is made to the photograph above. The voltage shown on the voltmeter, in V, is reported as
400 V
